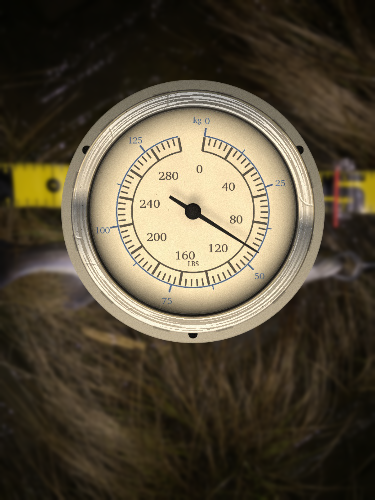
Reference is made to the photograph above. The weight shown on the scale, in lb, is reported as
100 lb
